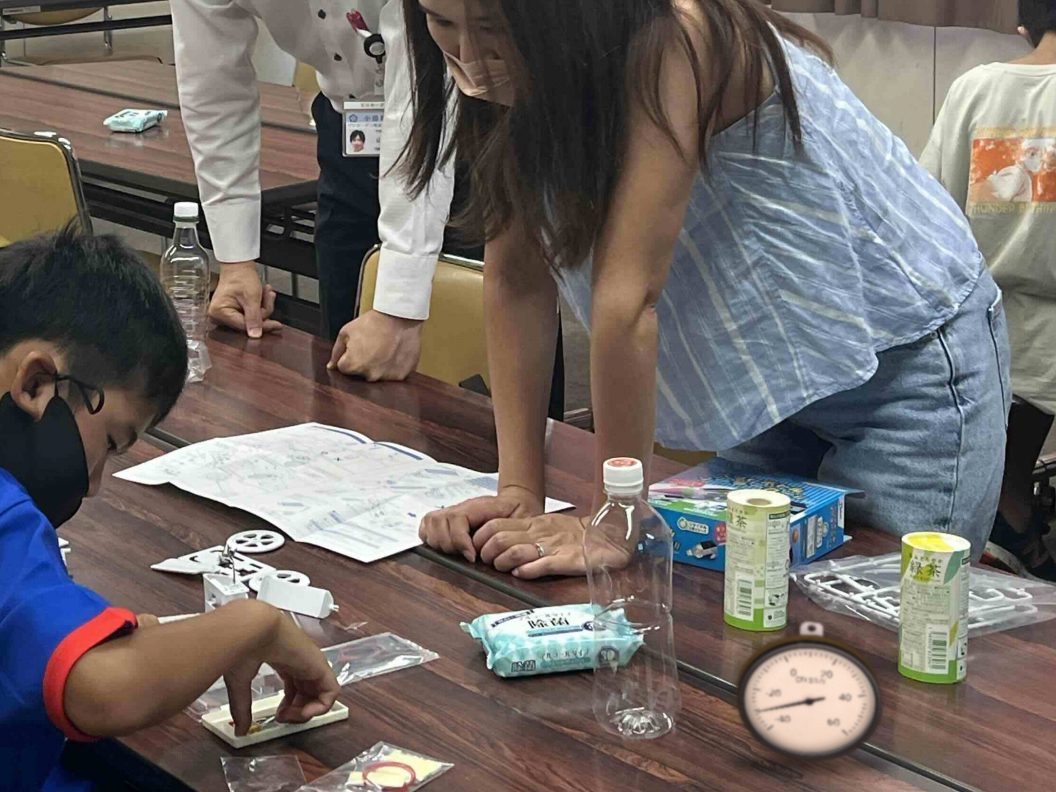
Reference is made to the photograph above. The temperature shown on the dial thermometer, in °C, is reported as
-30 °C
